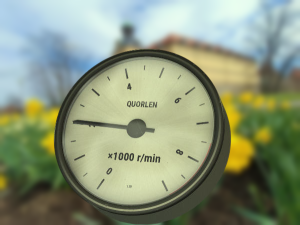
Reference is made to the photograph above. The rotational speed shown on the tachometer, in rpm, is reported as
2000 rpm
